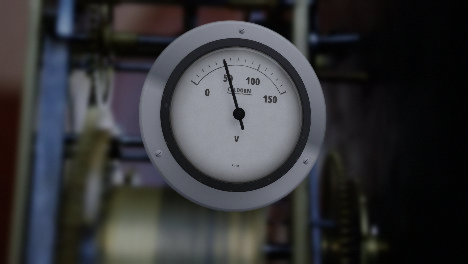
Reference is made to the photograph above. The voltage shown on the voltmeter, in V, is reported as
50 V
